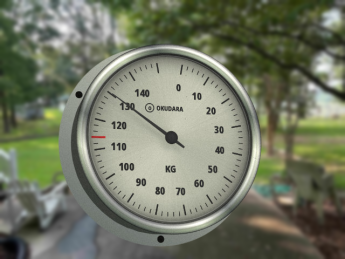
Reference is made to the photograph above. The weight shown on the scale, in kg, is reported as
130 kg
